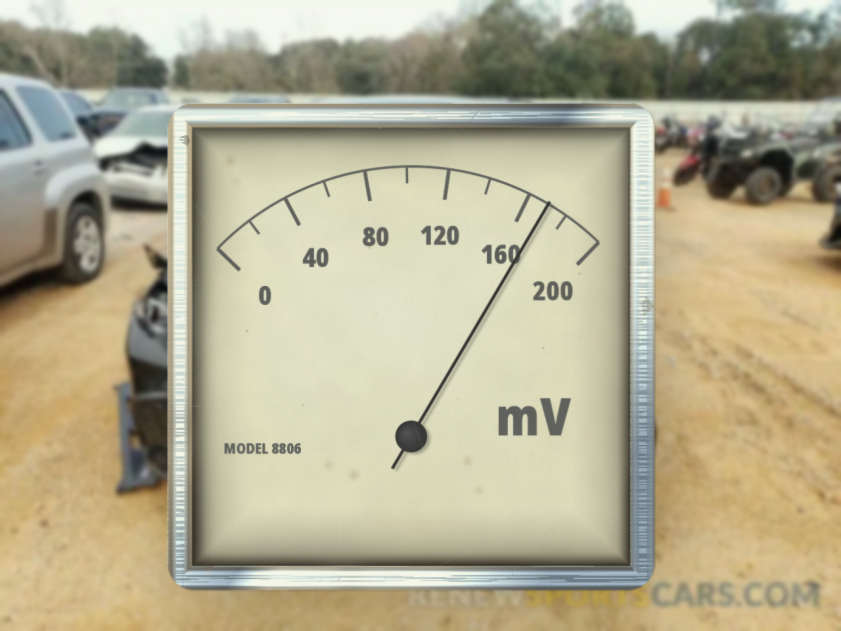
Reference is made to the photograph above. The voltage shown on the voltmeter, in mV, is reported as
170 mV
